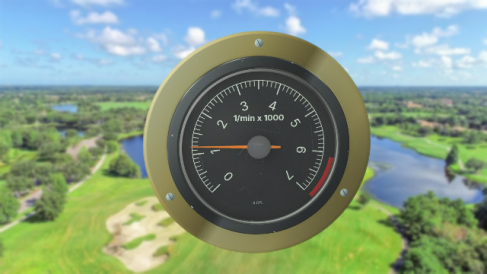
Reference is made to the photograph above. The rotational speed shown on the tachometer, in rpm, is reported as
1200 rpm
